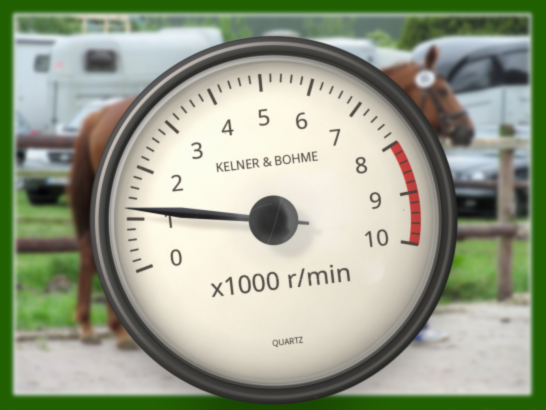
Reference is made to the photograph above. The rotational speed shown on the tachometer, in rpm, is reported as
1200 rpm
